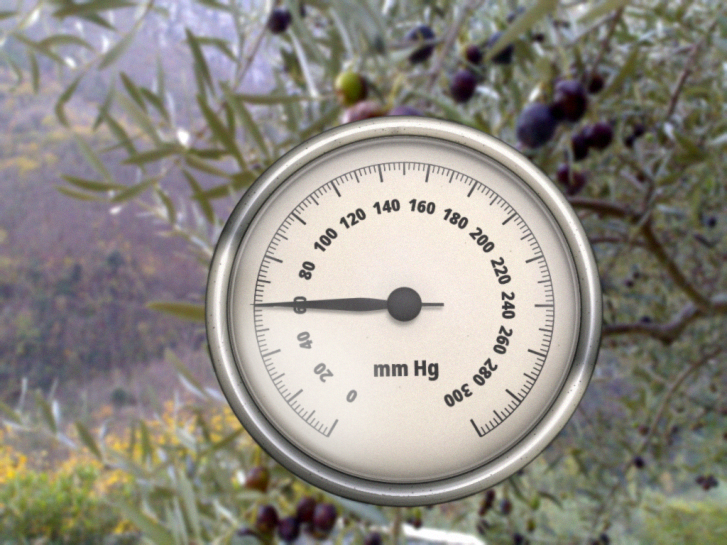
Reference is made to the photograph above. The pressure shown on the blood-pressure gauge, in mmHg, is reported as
60 mmHg
